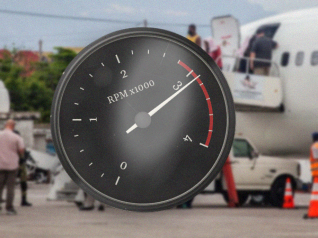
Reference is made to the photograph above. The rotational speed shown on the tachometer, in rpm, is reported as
3100 rpm
